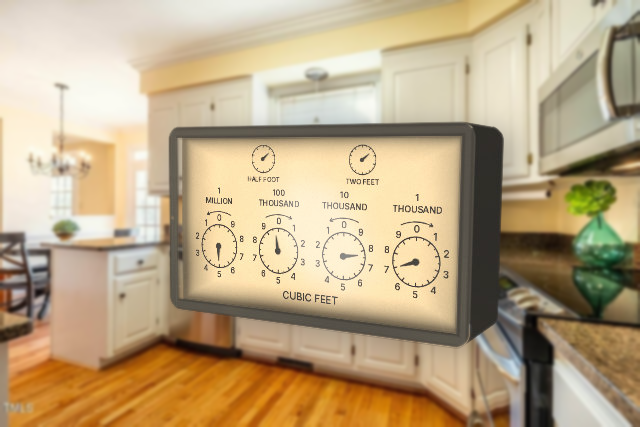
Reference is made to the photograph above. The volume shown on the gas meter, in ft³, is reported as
497700 ft³
